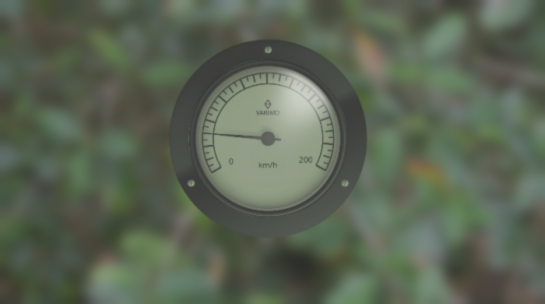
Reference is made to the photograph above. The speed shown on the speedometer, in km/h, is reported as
30 km/h
